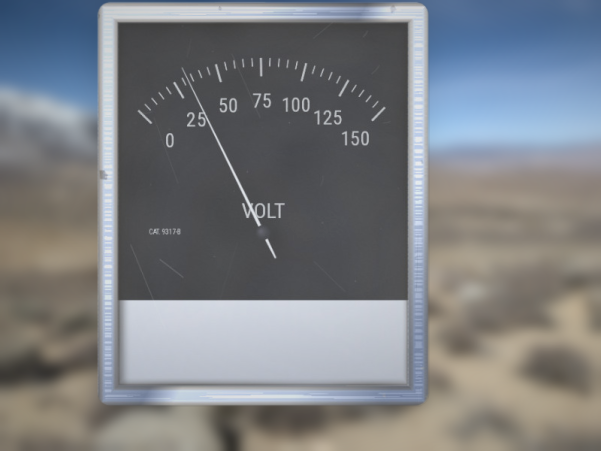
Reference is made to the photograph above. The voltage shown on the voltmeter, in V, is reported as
32.5 V
